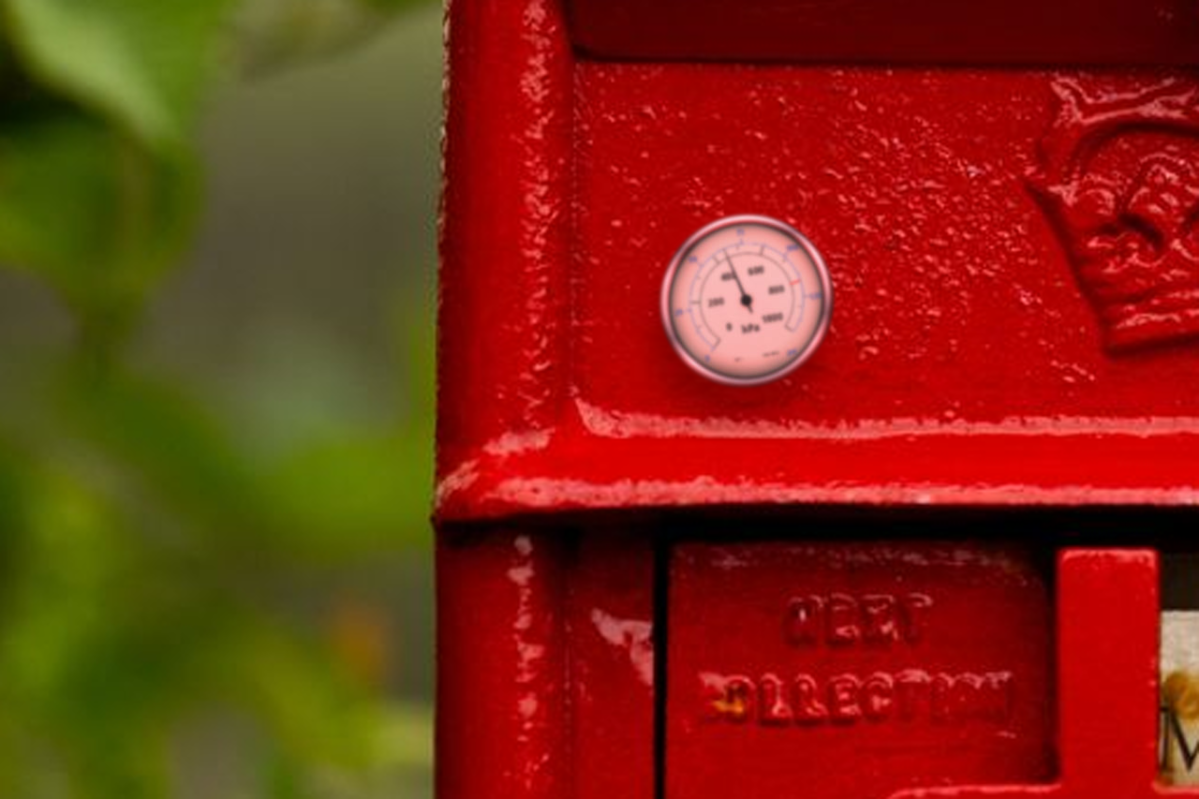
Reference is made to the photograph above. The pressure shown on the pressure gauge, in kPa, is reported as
450 kPa
